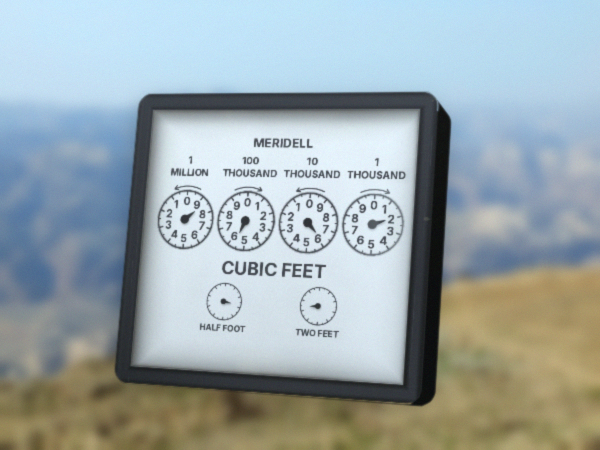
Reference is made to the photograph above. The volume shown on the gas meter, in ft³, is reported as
856200 ft³
